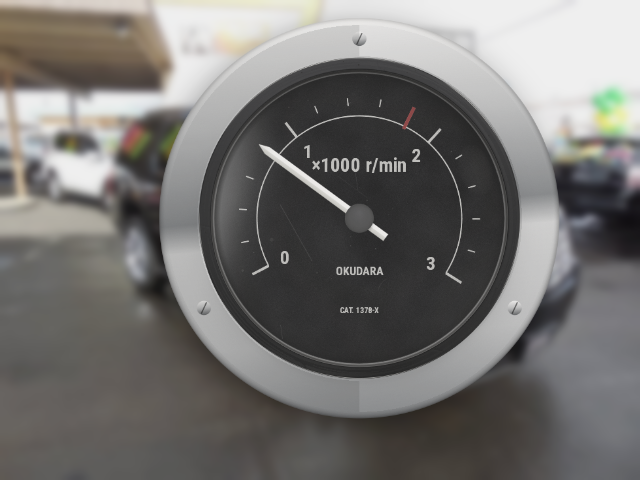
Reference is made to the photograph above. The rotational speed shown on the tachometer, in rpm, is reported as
800 rpm
